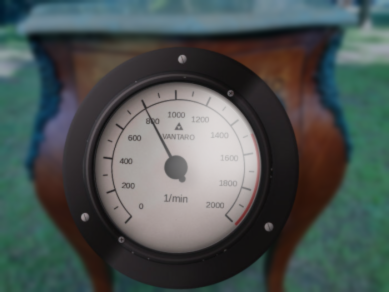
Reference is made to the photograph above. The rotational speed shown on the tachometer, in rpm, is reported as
800 rpm
